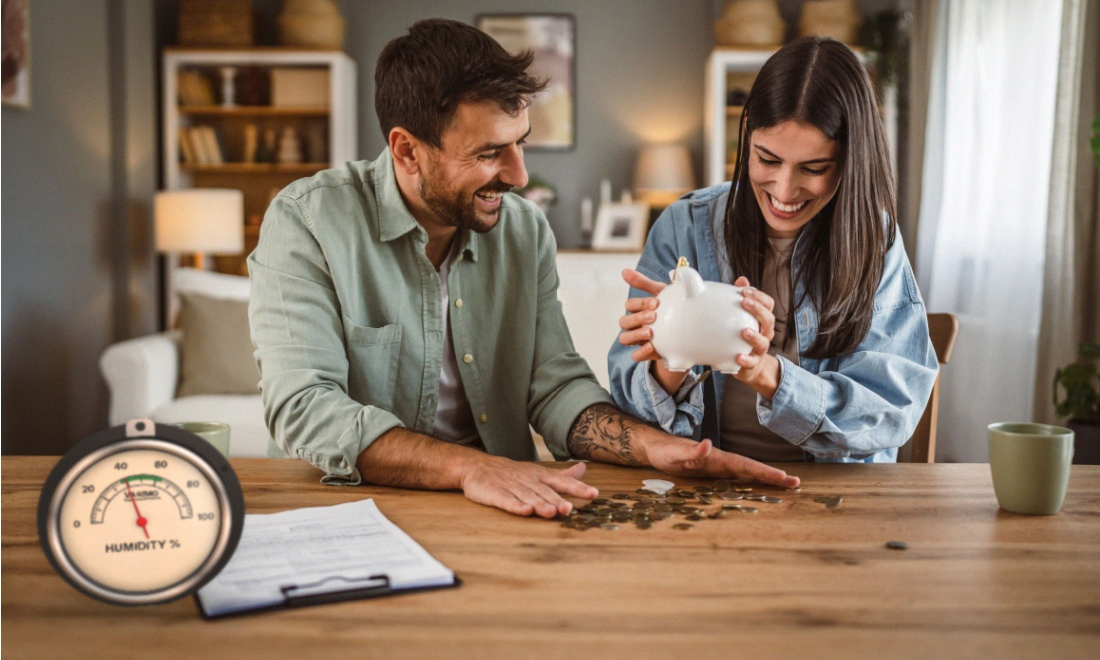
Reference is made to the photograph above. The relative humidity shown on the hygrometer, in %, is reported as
40 %
